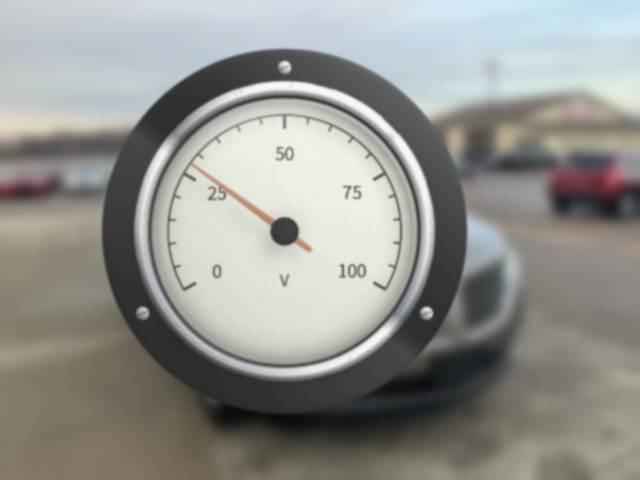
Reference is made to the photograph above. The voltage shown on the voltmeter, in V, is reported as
27.5 V
